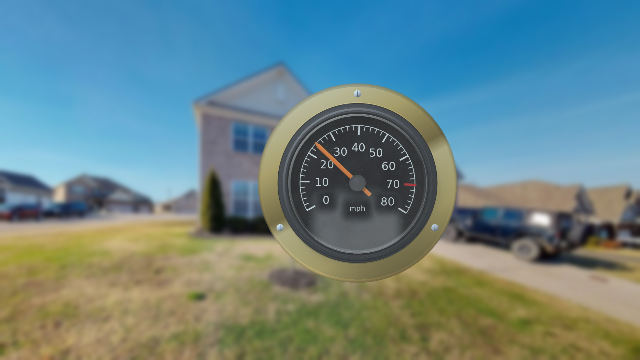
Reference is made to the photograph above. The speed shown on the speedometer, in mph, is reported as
24 mph
